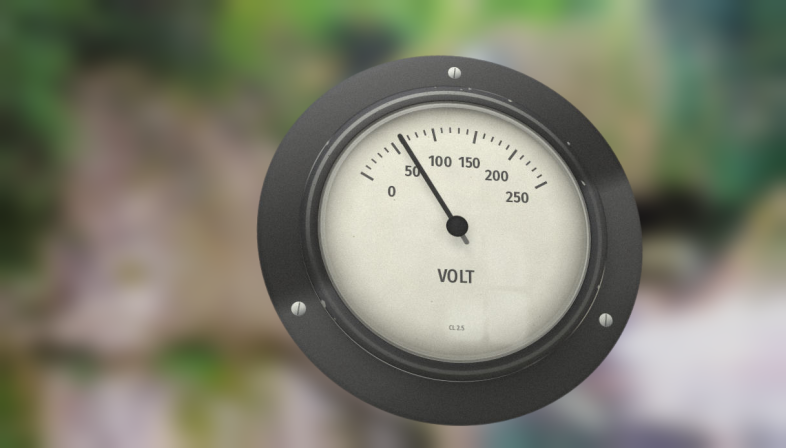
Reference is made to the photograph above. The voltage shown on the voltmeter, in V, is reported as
60 V
